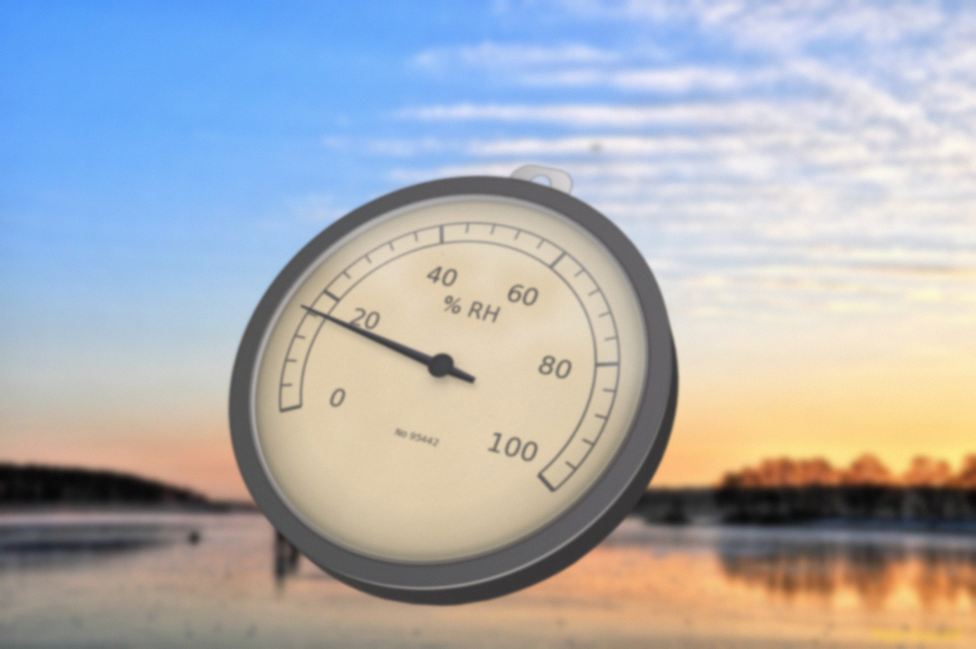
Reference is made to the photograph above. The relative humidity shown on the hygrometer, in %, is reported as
16 %
